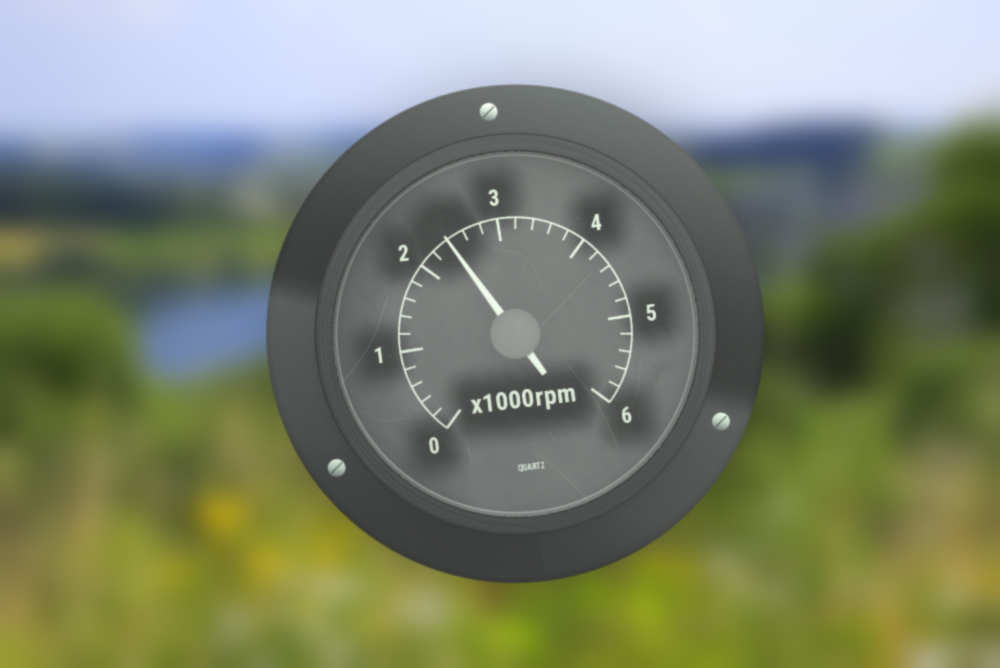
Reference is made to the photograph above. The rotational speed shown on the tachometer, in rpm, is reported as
2400 rpm
